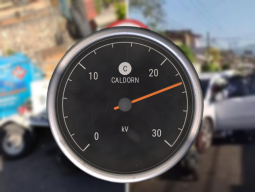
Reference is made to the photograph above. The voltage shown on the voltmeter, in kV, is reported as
23 kV
